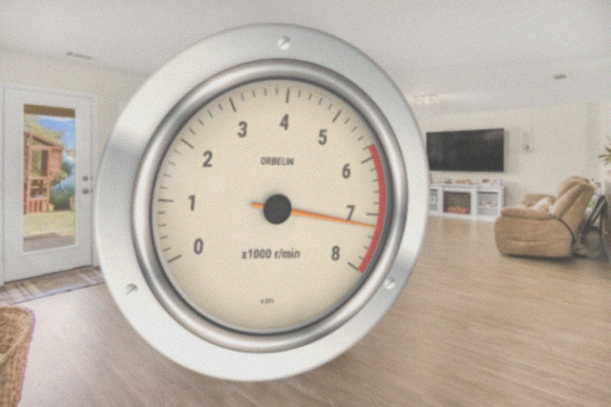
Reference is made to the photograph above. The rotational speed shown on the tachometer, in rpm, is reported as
7200 rpm
